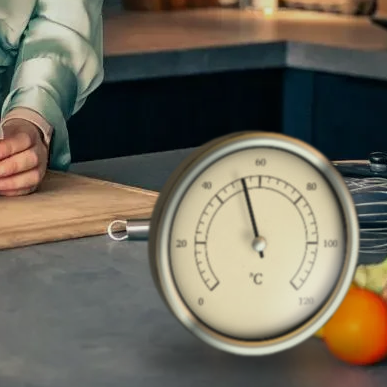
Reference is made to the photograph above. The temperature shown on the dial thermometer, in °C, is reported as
52 °C
